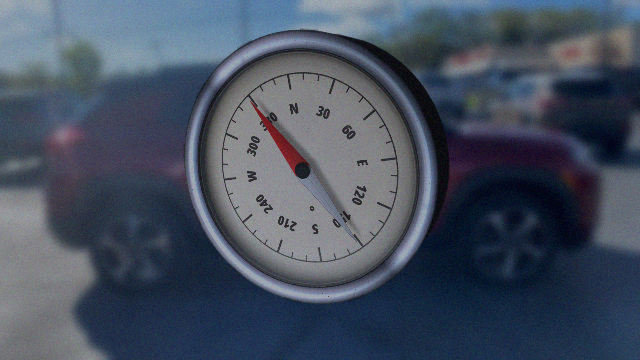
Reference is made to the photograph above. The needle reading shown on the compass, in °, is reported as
330 °
